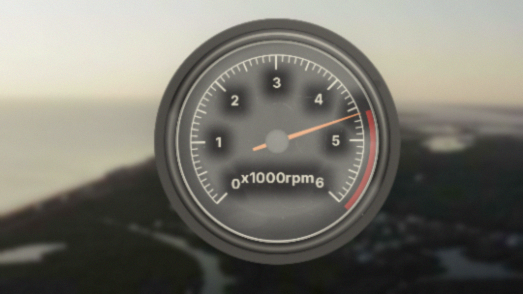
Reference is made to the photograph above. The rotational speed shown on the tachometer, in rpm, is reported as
4600 rpm
